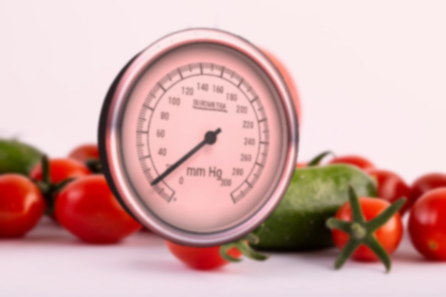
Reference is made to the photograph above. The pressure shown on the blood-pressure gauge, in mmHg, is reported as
20 mmHg
